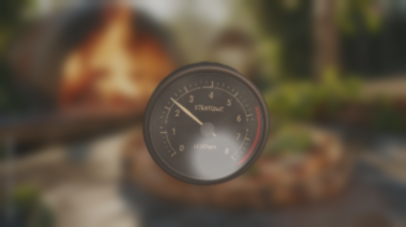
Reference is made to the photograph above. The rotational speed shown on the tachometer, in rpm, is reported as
2400 rpm
